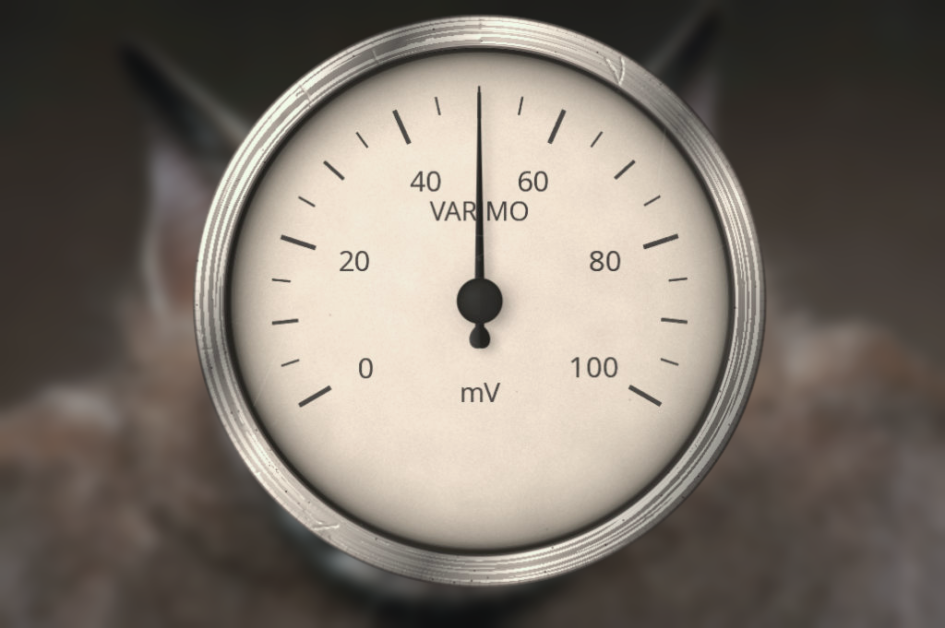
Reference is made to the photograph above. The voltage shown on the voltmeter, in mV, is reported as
50 mV
